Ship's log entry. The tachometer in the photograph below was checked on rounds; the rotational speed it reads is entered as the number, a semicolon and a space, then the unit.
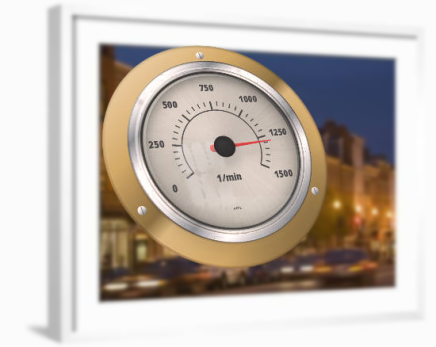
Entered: 1300; rpm
